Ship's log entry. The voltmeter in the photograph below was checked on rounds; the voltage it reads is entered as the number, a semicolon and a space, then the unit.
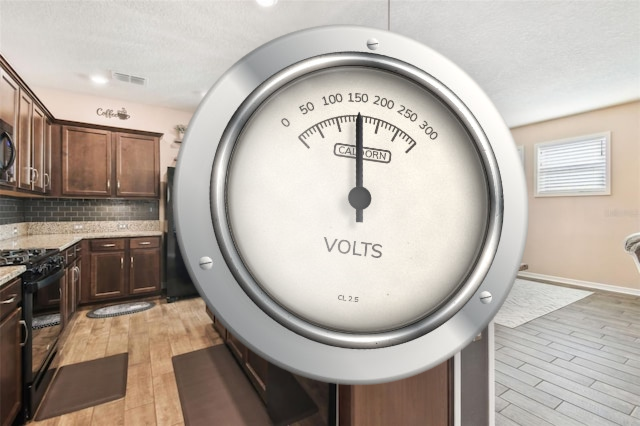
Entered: 150; V
